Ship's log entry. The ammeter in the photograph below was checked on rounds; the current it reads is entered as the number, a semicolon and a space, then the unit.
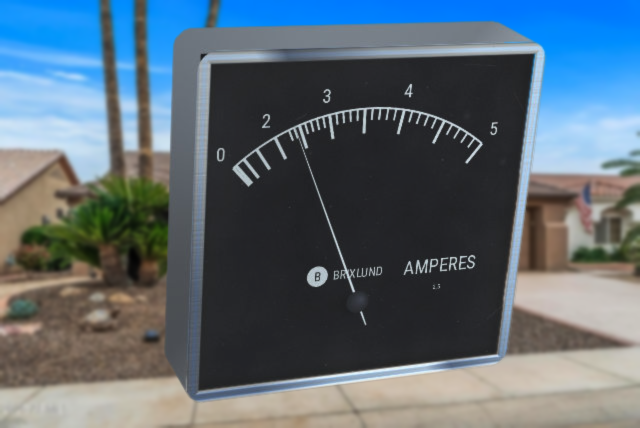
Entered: 2.4; A
